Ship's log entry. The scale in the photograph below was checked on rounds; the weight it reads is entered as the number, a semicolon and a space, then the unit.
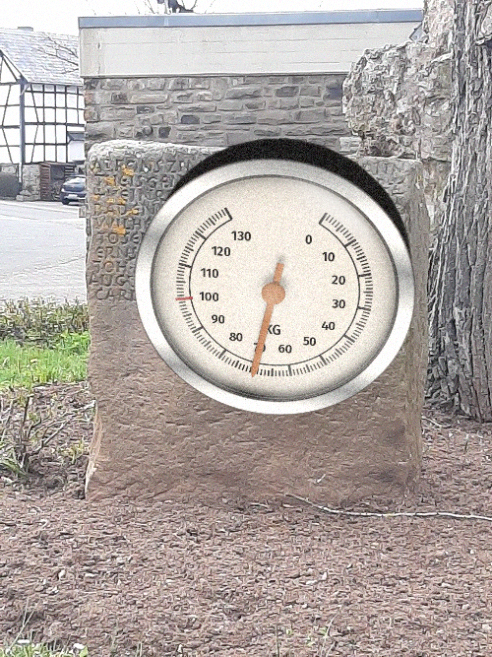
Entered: 70; kg
